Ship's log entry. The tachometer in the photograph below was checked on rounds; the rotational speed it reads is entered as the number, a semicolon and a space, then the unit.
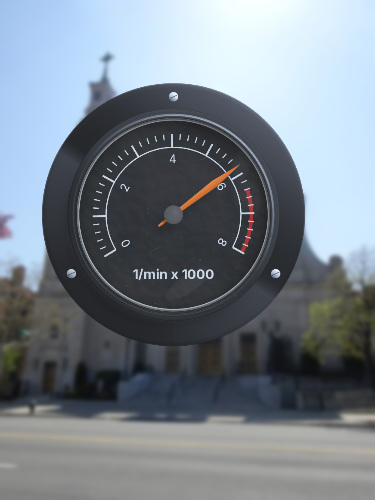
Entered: 5800; rpm
